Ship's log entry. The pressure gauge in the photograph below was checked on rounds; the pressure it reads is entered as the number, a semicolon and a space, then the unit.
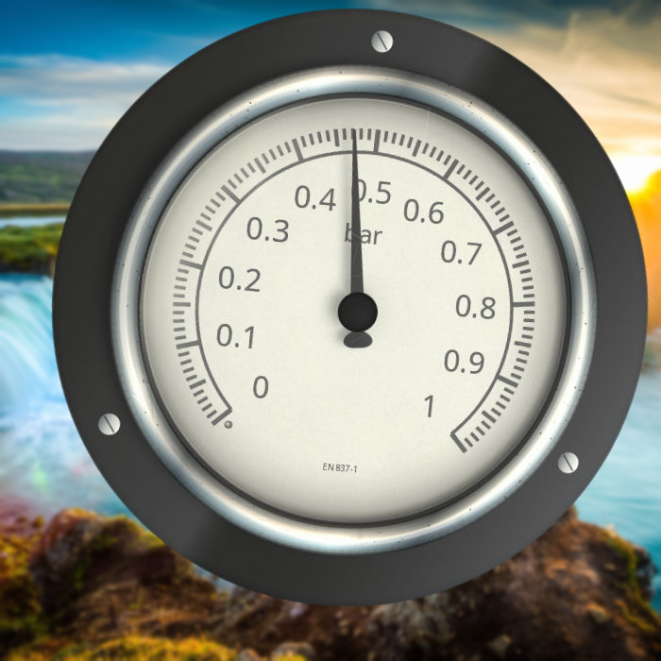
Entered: 0.47; bar
